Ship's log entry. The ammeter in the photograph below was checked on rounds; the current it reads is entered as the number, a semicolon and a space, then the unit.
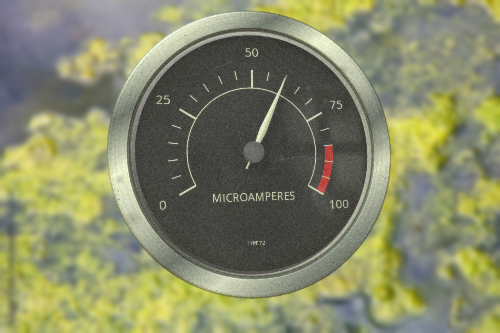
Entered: 60; µA
